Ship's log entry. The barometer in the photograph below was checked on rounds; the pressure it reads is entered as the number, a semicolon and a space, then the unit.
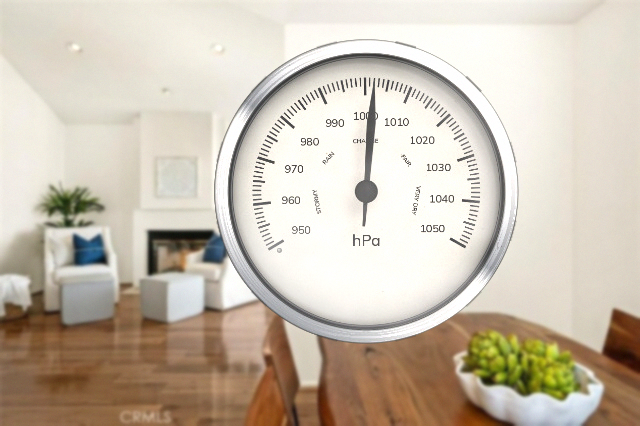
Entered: 1002; hPa
